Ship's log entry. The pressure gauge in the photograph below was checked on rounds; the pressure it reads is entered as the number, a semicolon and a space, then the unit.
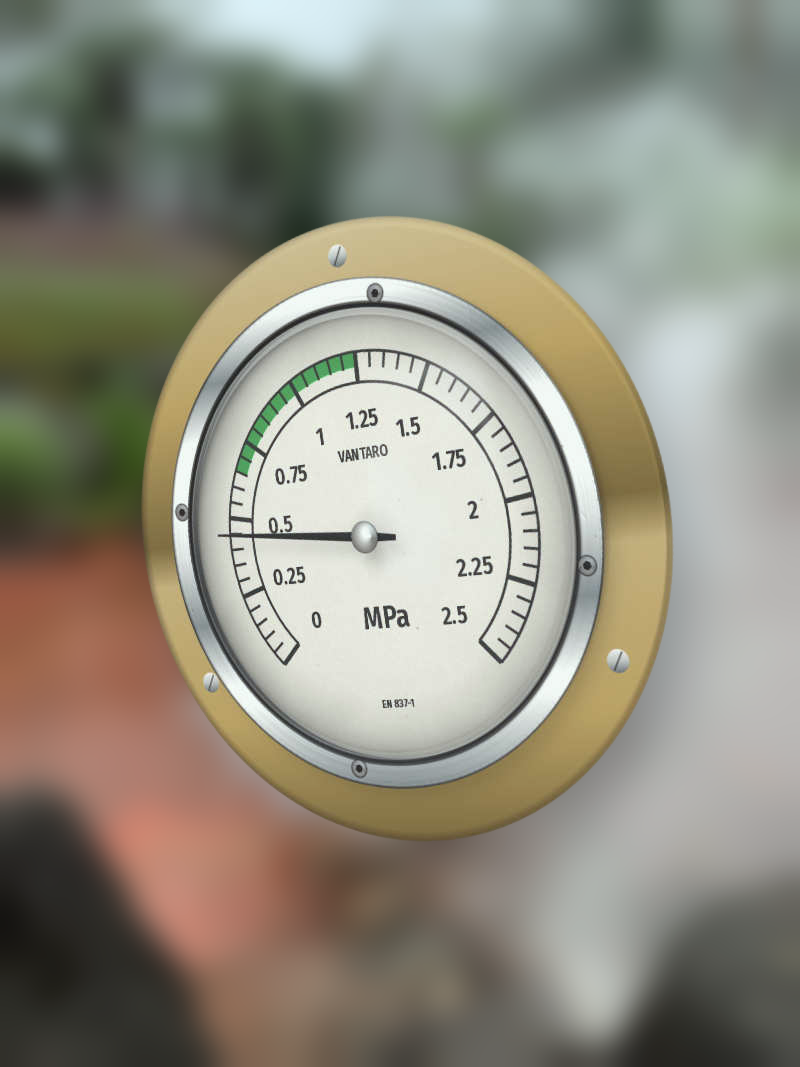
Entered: 0.45; MPa
